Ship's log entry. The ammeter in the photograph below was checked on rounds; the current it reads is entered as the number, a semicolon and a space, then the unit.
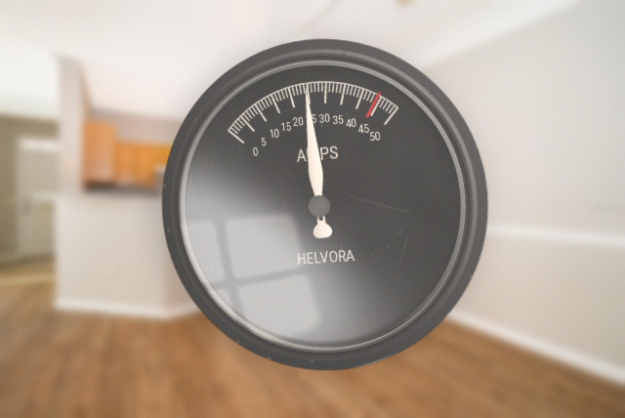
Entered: 25; A
